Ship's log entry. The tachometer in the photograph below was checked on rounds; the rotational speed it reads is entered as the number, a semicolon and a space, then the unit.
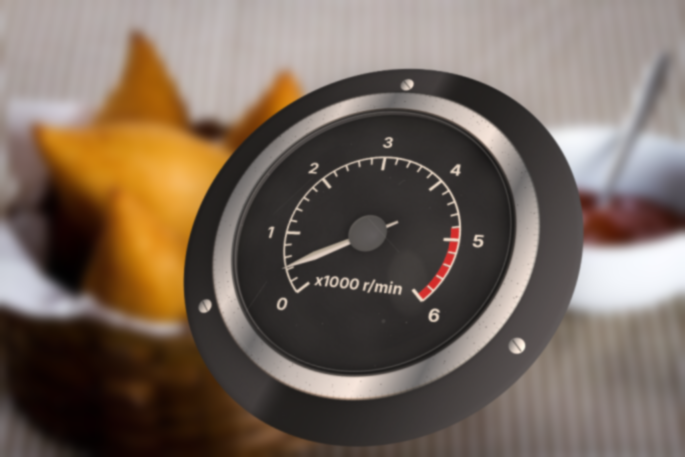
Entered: 400; rpm
